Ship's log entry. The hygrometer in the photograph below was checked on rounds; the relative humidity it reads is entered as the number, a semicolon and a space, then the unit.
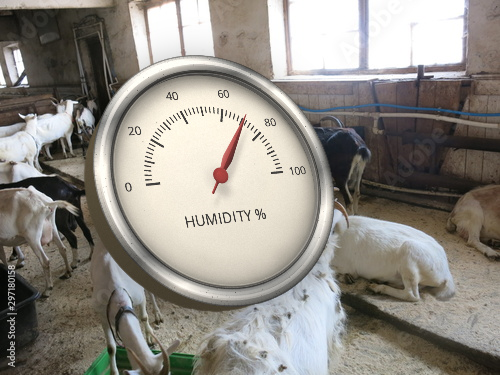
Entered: 70; %
